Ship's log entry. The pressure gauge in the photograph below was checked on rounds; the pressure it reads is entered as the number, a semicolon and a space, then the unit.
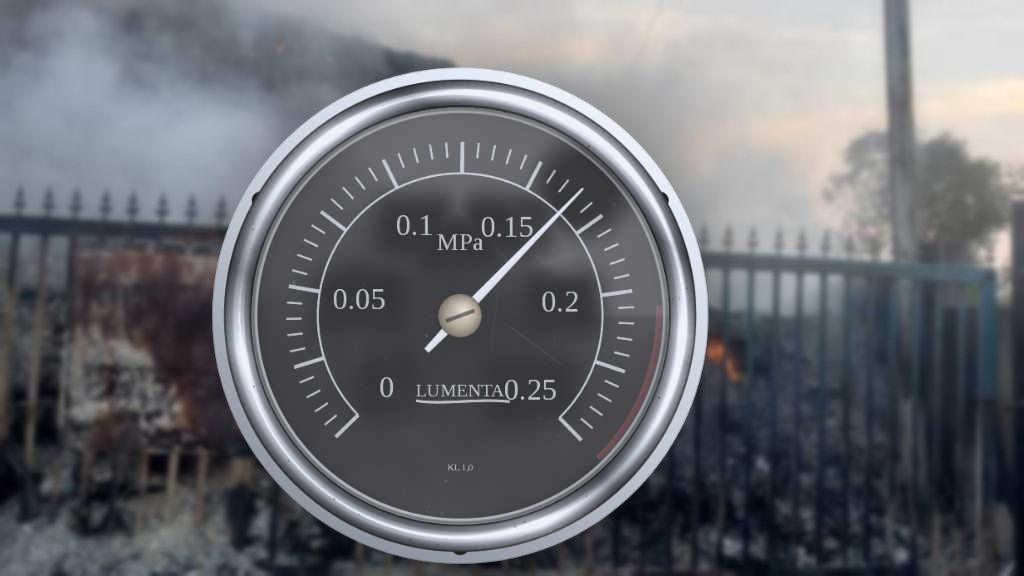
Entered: 0.165; MPa
